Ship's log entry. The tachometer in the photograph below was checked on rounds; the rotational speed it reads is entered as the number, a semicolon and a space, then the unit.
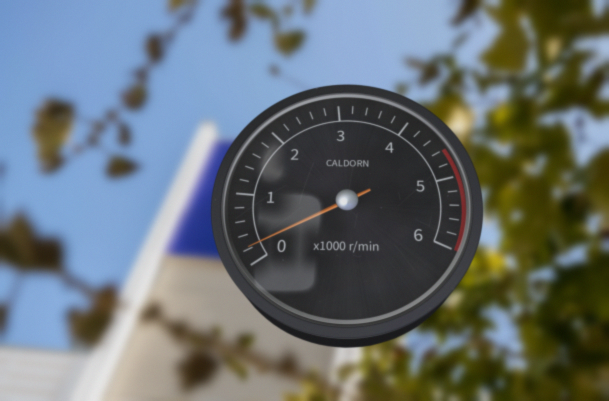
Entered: 200; rpm
